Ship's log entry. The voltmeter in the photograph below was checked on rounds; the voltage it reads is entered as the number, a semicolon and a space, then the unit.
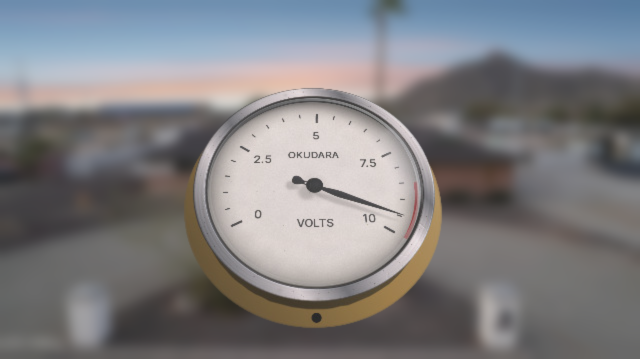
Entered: 9.5; V
